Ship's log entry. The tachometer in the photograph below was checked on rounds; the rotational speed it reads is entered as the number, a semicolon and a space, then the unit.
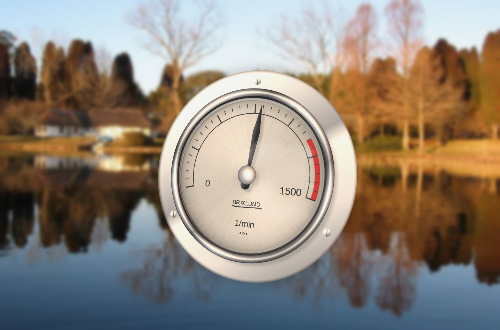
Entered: 800; rpm
